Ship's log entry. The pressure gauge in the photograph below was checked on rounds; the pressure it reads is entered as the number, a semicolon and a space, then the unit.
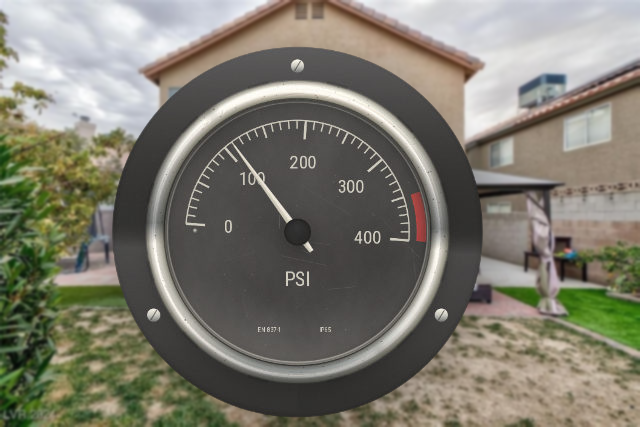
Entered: 110; psi
